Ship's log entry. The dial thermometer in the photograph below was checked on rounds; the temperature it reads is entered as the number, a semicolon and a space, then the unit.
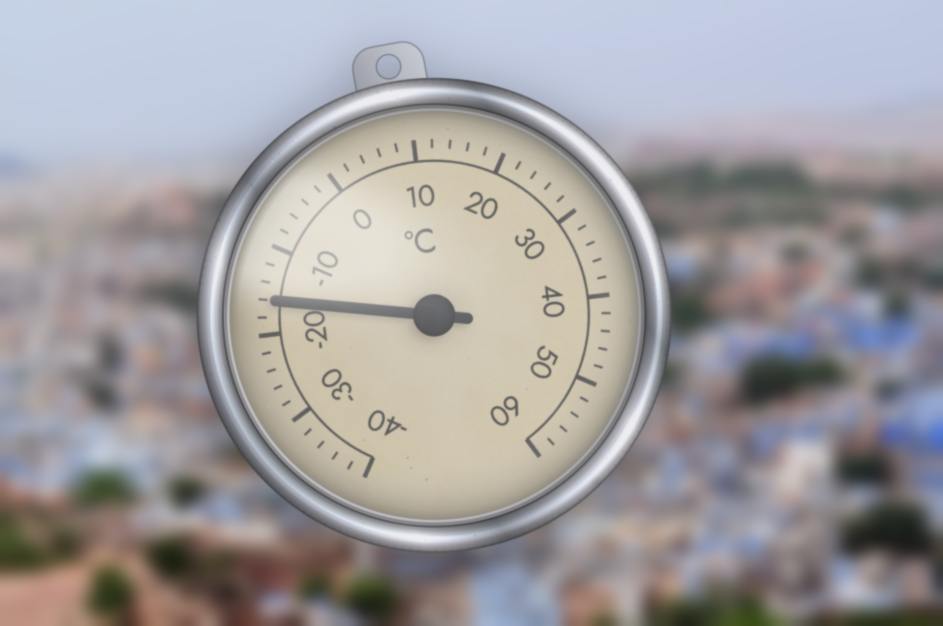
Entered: -16; °C
